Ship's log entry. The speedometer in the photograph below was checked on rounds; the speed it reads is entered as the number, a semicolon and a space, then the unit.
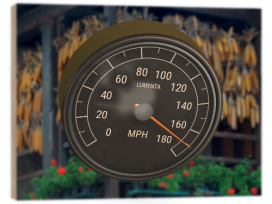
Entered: 170; mph
